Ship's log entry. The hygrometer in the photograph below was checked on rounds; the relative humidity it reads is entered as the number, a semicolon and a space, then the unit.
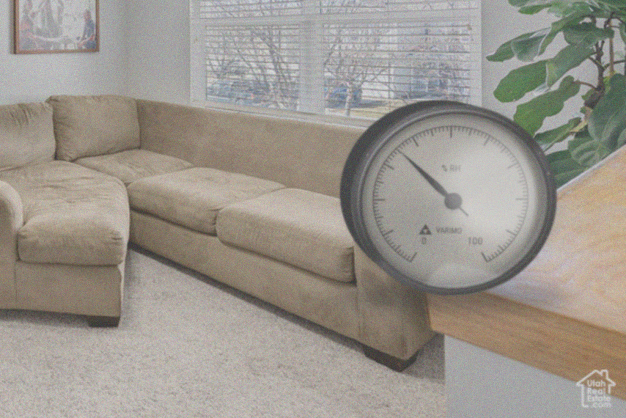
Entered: 35; %
